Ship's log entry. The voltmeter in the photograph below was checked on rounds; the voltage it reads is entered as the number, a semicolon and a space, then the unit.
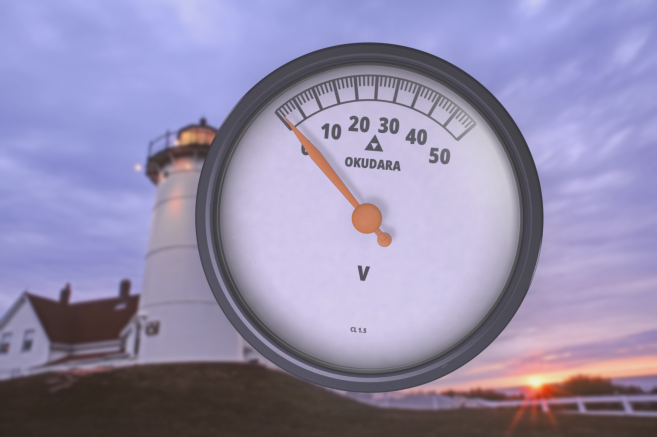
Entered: 1; V
